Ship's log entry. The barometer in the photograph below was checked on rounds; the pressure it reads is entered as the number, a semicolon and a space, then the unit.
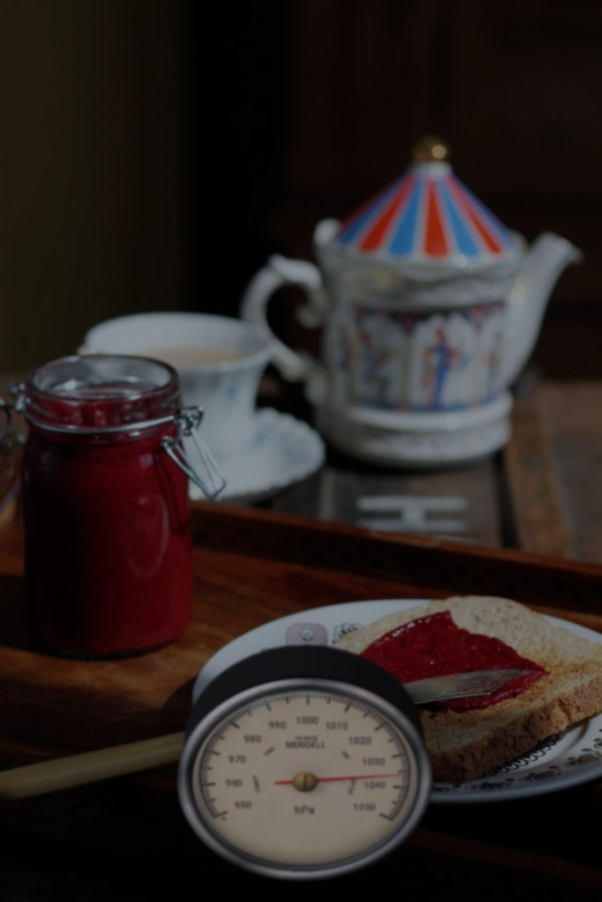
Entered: 1035; hPa
